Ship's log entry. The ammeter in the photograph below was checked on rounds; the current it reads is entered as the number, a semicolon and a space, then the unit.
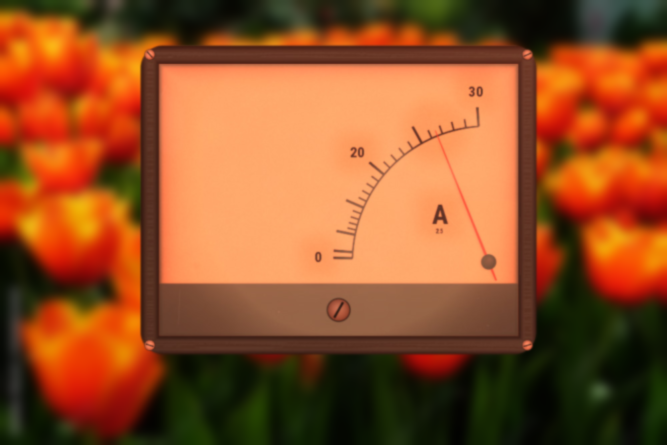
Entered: 26.5; A
